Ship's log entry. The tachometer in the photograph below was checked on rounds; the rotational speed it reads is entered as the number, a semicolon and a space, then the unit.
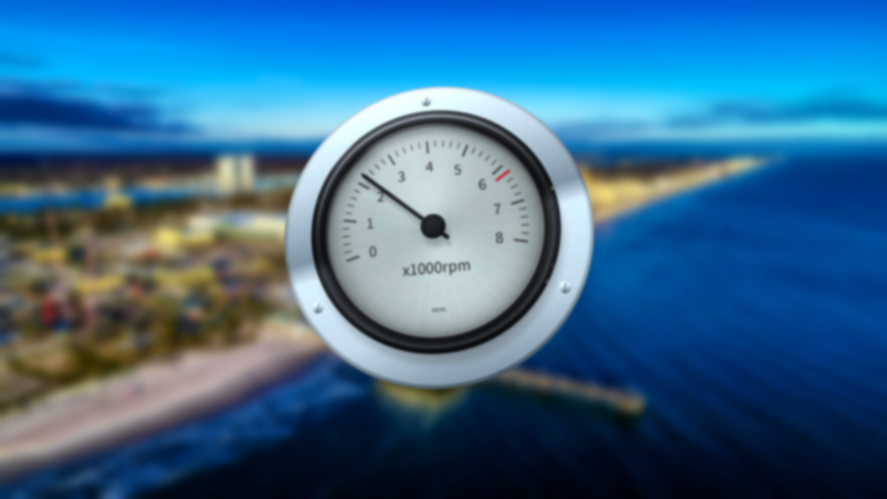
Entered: 2200; rpm
